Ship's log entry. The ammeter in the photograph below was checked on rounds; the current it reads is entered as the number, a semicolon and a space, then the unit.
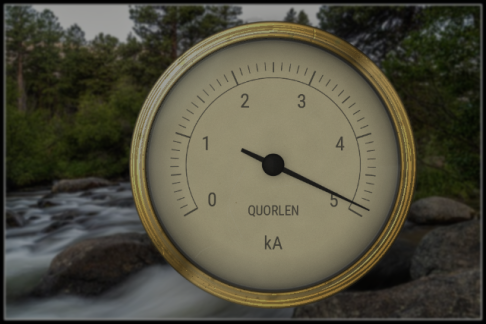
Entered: 4.9; kA
